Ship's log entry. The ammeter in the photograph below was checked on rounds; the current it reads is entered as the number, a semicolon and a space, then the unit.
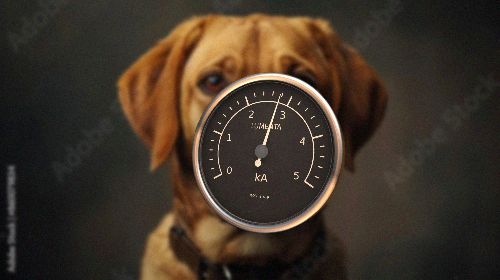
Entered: 2.8; kA
